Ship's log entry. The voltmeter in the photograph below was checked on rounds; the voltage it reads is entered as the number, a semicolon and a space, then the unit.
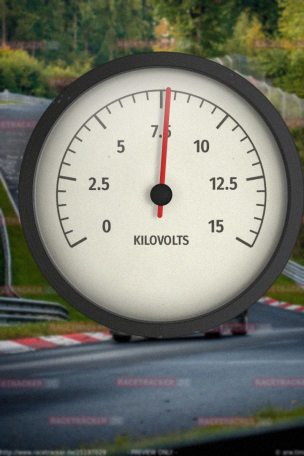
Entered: 7.75; kV
